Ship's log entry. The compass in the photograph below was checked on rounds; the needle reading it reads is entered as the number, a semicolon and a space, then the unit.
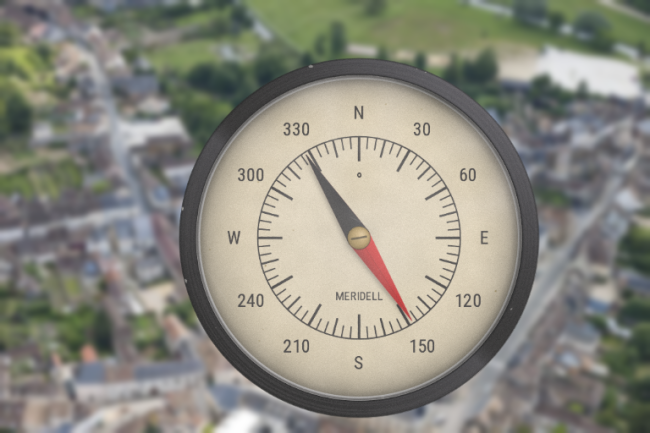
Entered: 147.5; °
